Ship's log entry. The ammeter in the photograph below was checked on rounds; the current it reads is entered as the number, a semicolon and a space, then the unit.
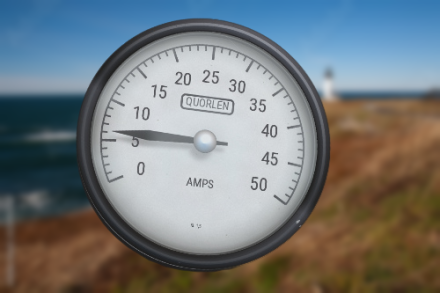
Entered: 6; A
